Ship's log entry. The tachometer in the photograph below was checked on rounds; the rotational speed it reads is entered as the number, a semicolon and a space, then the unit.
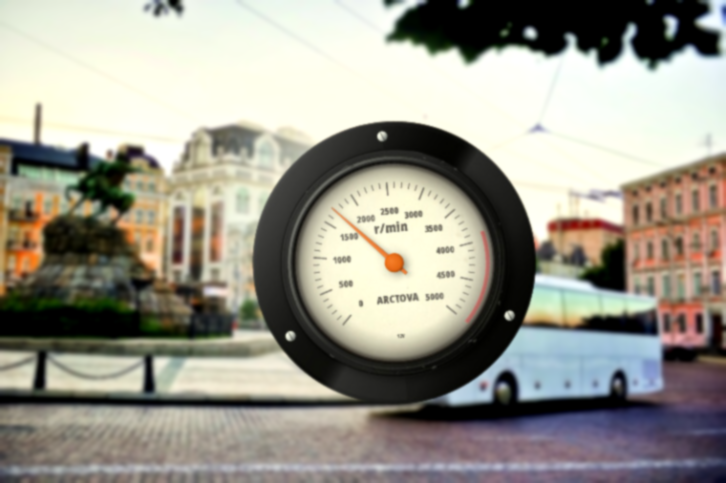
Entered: 1700; rpm
